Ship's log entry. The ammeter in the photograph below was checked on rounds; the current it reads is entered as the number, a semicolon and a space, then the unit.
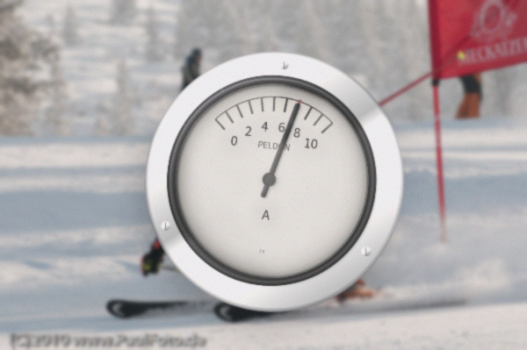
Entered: 7; A
